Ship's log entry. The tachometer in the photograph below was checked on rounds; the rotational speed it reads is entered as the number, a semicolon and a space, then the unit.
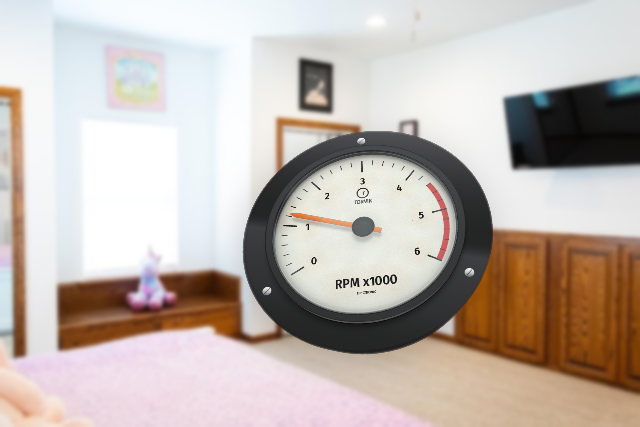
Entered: 1200; rpm
